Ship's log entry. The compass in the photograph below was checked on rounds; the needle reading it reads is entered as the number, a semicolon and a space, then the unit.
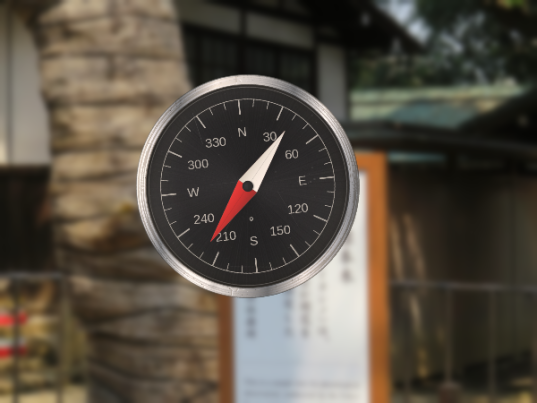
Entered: 220; °
